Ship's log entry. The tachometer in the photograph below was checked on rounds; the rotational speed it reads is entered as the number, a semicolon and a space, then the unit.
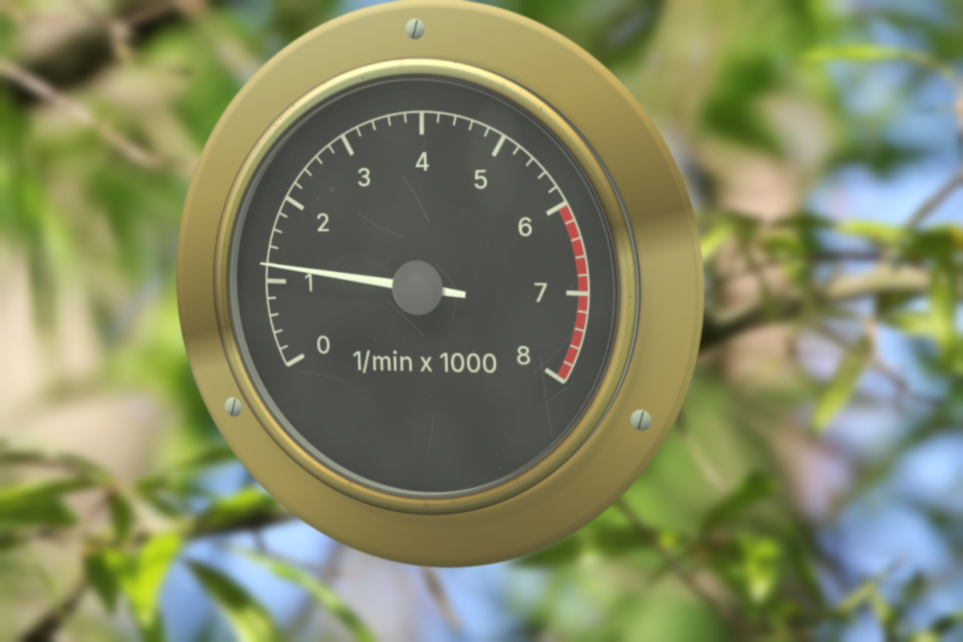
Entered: 1200; rpm
